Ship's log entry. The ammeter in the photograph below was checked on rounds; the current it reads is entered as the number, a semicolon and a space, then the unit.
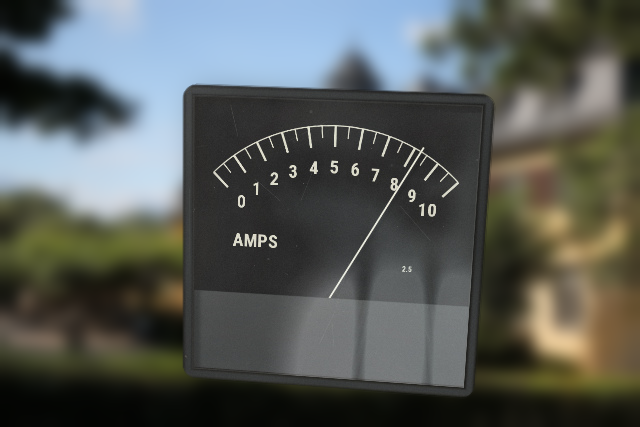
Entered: 8.25; A
